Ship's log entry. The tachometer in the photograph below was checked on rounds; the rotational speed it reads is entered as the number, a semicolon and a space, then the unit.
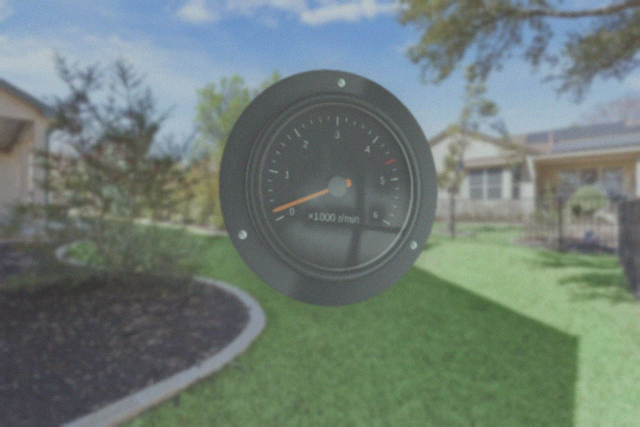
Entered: 200; rpm
